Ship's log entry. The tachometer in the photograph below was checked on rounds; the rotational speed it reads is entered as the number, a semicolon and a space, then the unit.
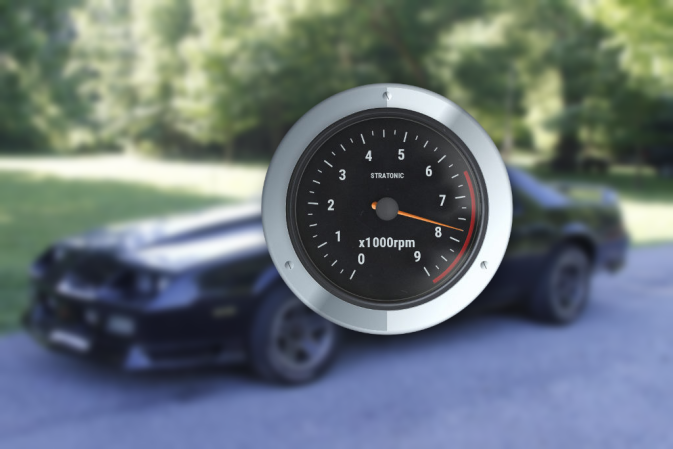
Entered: 7750; rpm
